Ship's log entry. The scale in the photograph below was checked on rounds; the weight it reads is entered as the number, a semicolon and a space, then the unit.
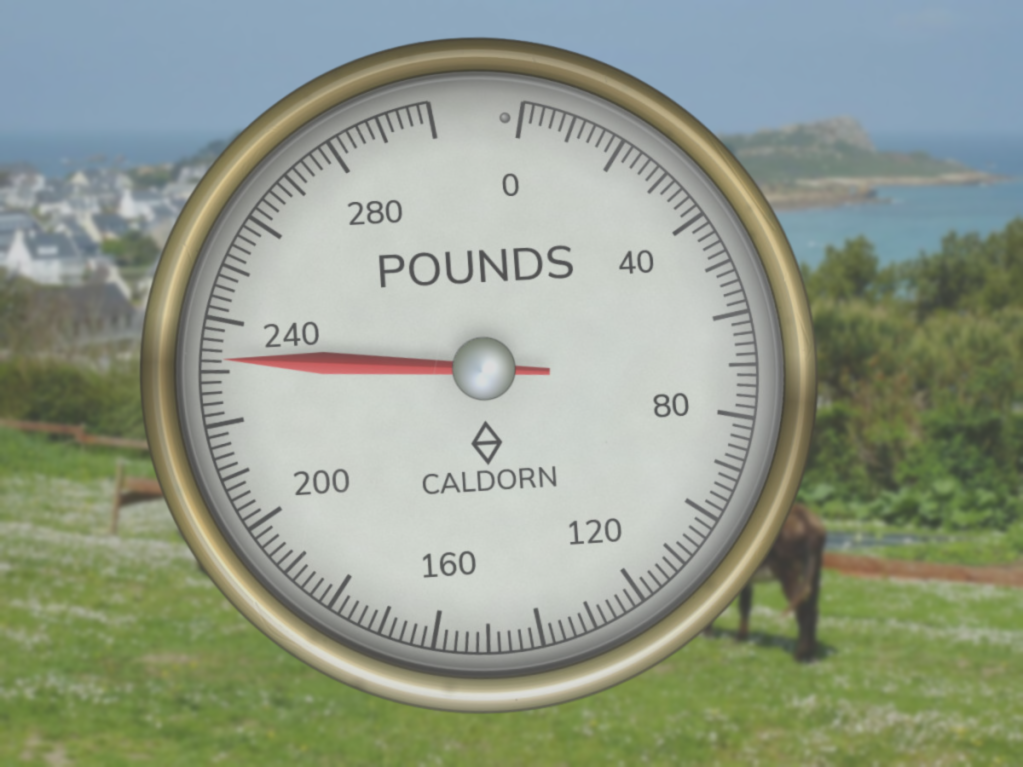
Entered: 232; lb
